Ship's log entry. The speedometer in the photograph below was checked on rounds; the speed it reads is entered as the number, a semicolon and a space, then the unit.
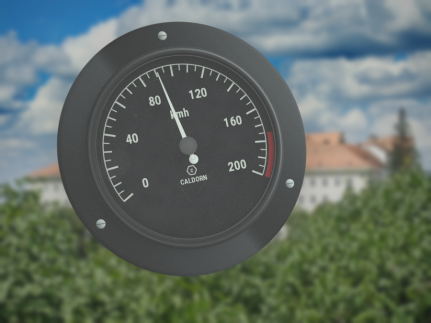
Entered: 90; km/h
